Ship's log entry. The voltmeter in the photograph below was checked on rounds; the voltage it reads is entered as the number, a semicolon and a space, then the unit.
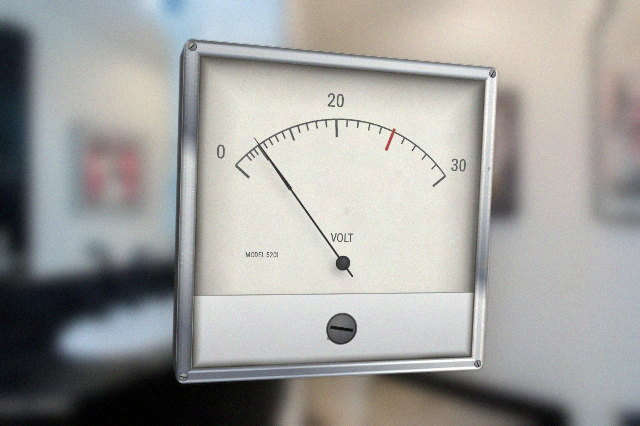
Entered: 10; V
